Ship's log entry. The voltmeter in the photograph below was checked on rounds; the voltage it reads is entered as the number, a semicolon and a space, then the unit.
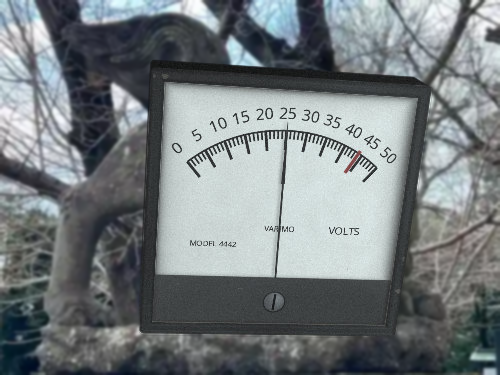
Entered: 25; V
